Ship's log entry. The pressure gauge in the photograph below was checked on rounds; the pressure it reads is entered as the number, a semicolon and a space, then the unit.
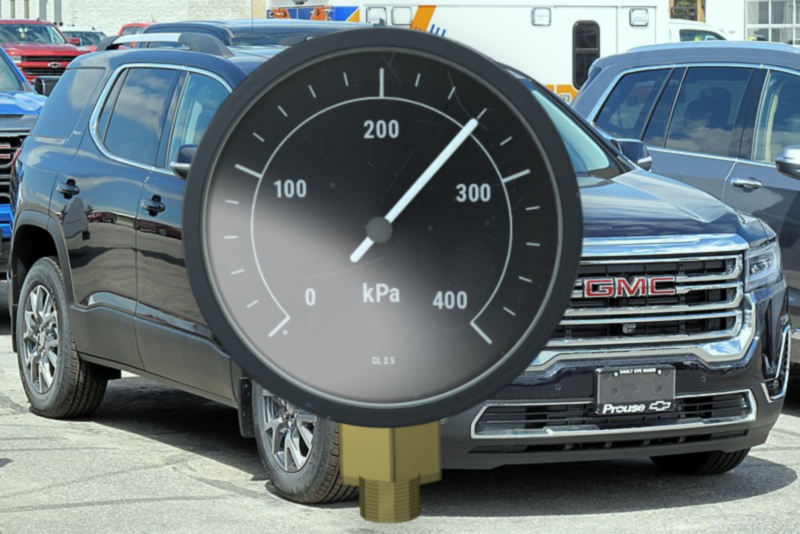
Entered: 260; kPa
